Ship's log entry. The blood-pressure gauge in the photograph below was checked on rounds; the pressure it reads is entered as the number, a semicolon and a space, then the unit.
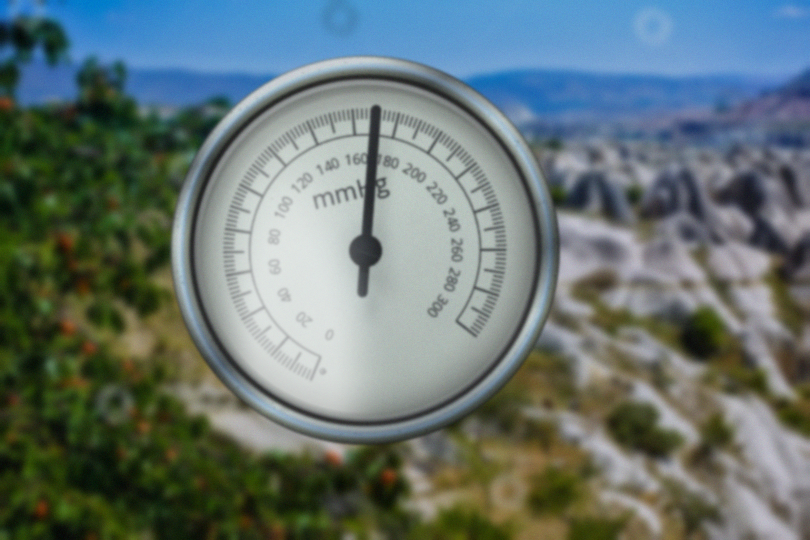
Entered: 170; mmHg
